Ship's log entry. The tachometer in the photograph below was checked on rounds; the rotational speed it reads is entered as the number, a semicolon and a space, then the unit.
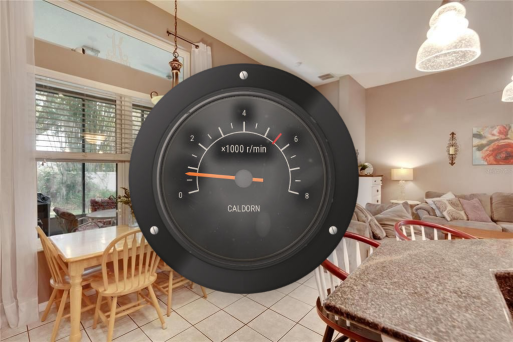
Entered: 750; rpm
